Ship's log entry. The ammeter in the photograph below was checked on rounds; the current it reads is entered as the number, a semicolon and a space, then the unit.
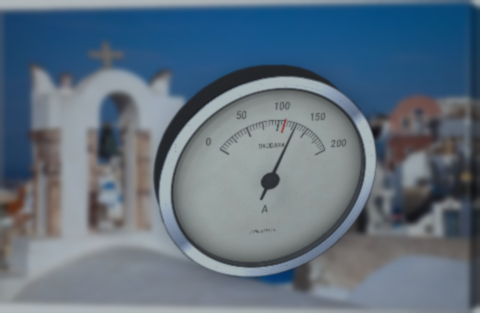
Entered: 125; A
